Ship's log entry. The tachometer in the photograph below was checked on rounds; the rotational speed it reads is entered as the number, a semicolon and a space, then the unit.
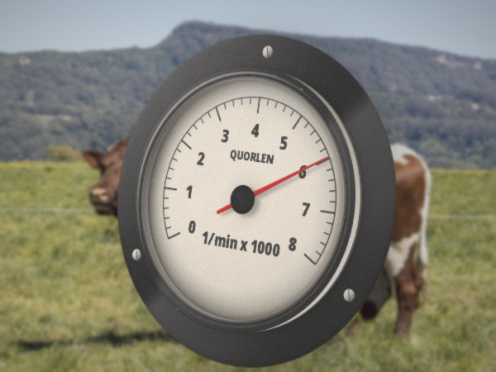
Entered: 6000; rpm
